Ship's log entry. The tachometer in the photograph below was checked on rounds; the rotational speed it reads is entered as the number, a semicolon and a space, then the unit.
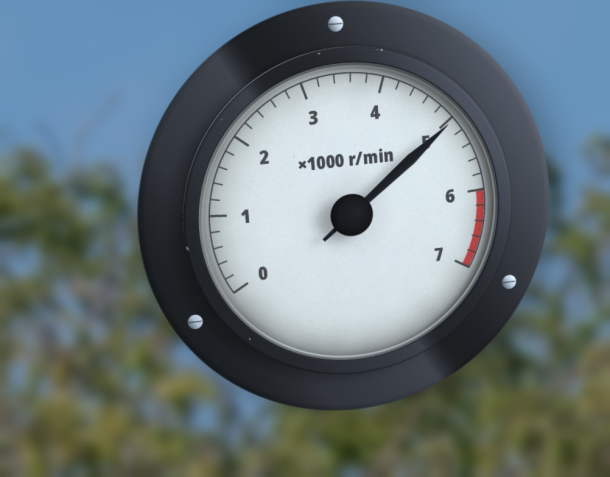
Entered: 5000; rpm
